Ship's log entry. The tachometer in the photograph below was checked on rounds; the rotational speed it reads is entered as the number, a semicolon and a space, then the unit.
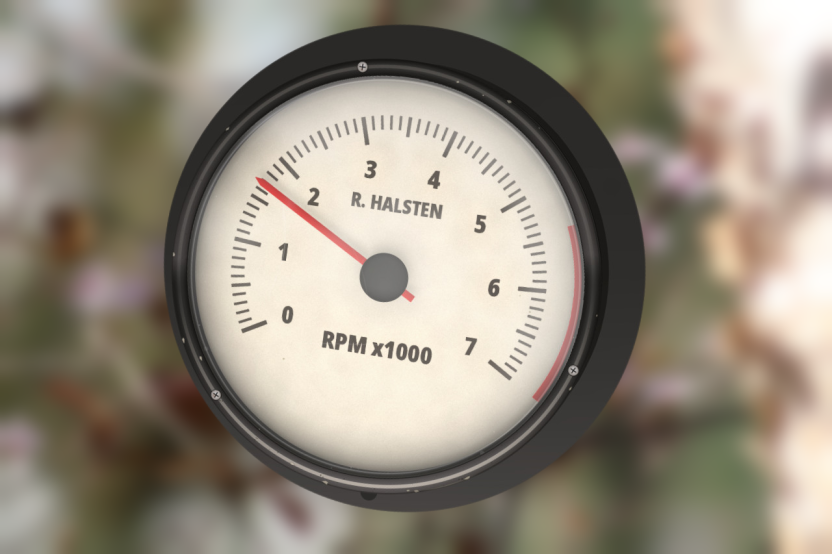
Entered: 1700; rpm
